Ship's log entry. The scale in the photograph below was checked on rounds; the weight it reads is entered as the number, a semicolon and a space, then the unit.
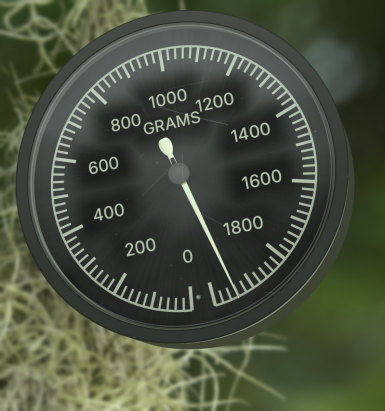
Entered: 1940; g
